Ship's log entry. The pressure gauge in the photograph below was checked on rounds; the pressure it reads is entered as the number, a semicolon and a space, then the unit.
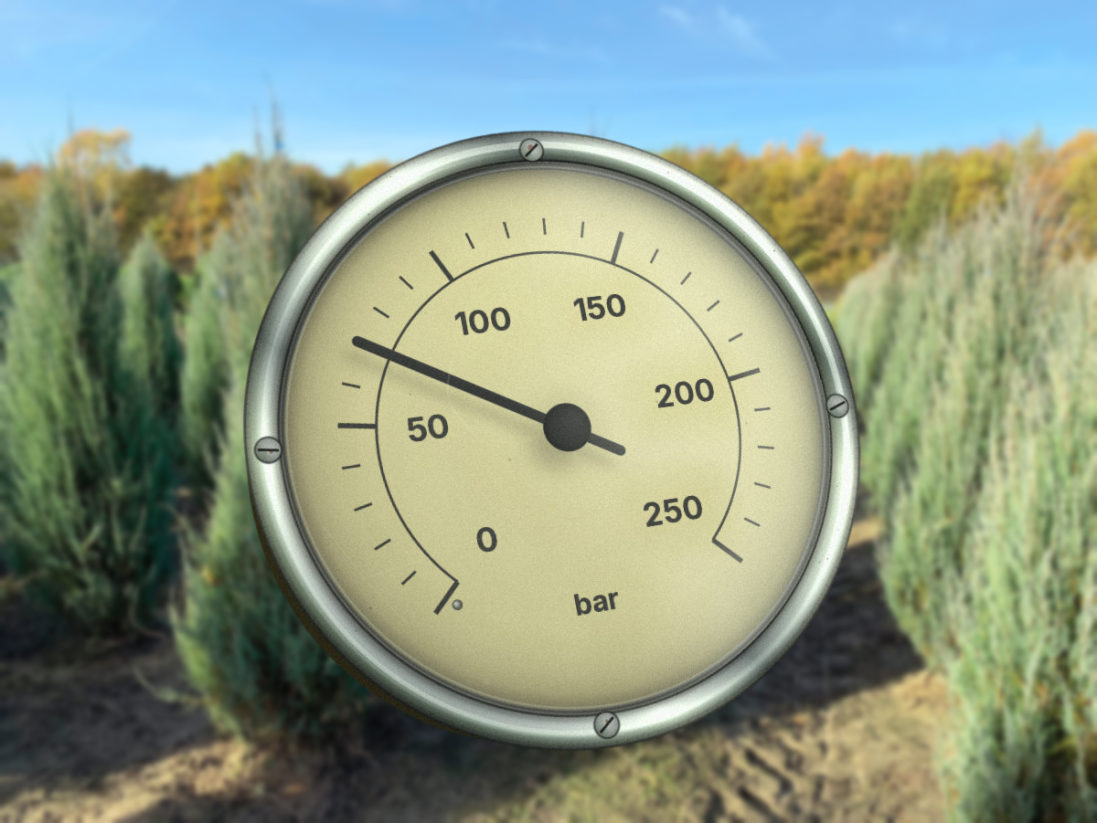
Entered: 70; bar
